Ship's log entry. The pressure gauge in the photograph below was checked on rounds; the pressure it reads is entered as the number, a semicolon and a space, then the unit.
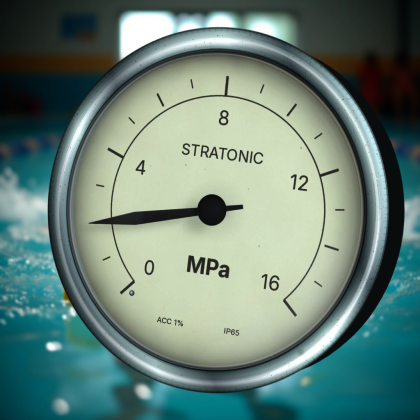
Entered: 2; MPa
